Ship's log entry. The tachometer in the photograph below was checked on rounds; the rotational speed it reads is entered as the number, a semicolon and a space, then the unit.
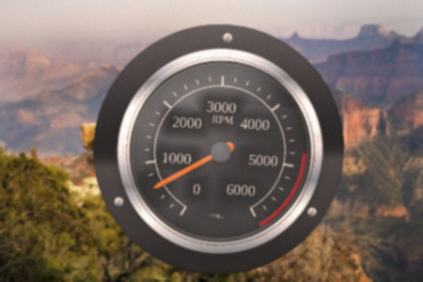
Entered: 600; rpm
